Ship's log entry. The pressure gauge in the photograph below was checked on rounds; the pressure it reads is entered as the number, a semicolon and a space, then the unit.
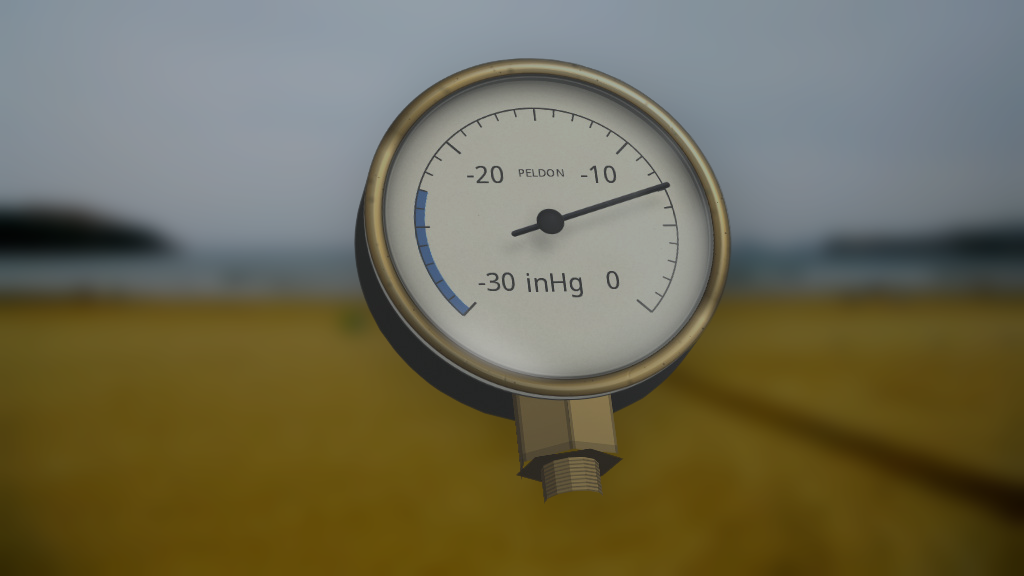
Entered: -7; inHg
